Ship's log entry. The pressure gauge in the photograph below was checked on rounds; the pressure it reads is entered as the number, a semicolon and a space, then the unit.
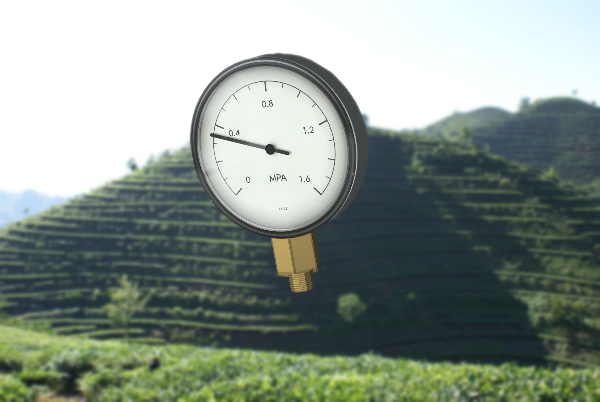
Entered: 0.35; MPa
